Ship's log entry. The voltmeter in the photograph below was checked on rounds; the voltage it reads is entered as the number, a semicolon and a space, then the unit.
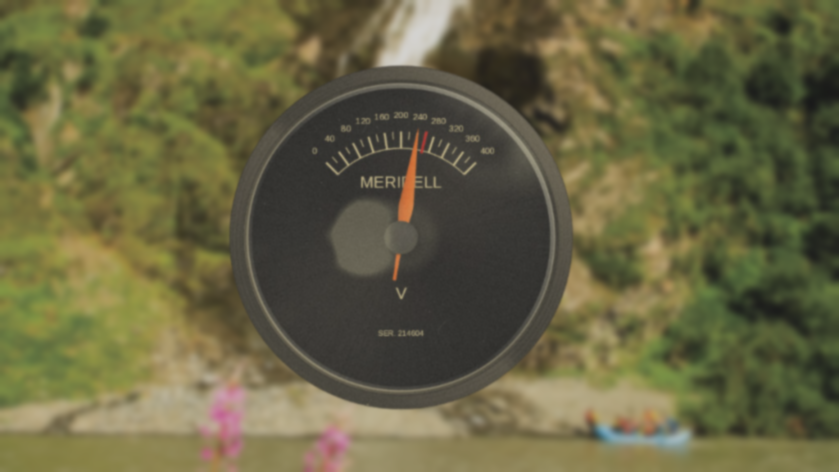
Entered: 240; V
